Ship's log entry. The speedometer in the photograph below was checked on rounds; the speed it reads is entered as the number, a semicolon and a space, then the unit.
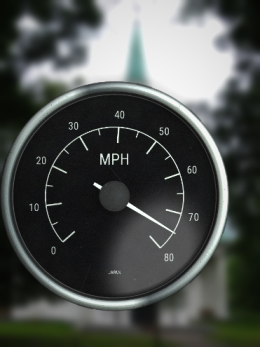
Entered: 75; mph
